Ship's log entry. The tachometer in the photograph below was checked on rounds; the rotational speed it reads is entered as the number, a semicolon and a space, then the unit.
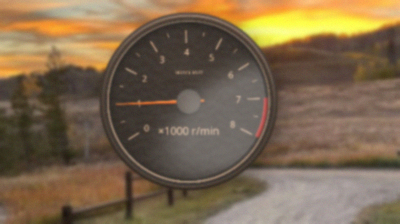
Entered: 1000; rpm
